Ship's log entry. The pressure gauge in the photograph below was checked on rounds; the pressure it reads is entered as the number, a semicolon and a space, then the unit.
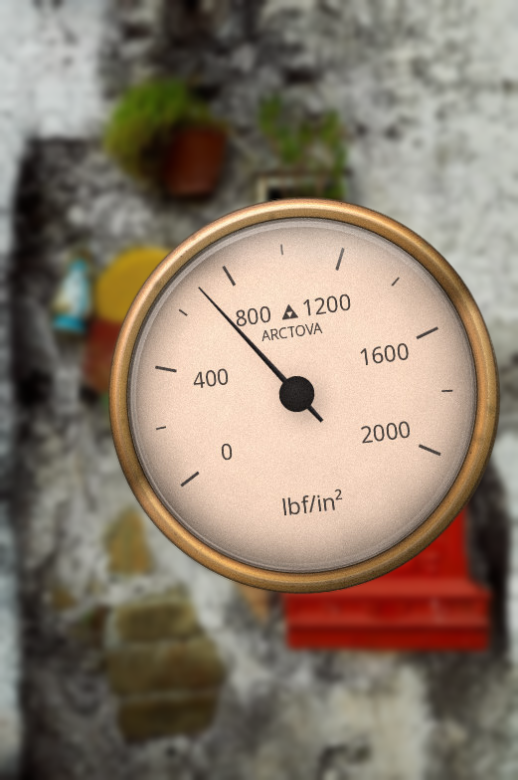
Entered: 700; psi
